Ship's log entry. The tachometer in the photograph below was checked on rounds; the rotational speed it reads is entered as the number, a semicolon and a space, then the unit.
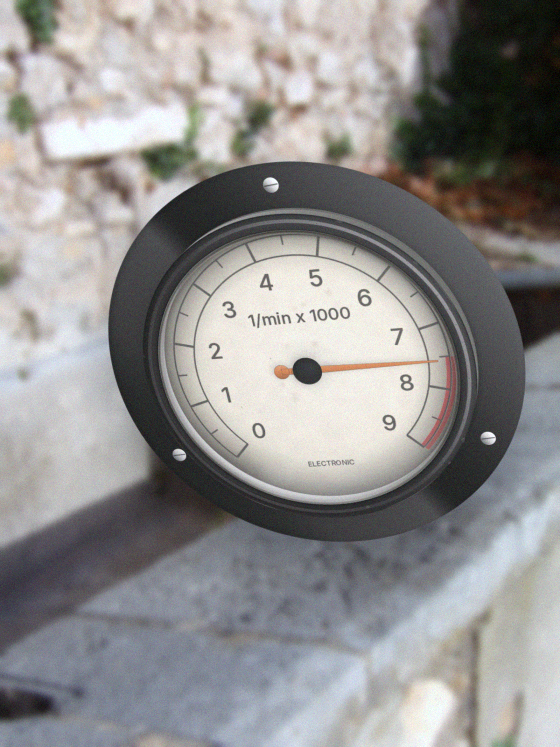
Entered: 7500; rpm
